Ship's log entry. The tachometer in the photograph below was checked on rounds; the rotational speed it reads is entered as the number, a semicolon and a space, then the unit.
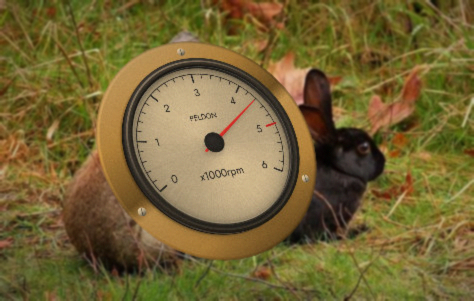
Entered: 4400; rpm
